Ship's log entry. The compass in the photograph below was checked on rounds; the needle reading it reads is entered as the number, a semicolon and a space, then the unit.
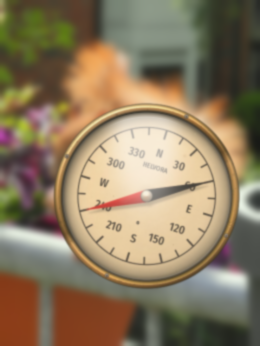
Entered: 240; °
